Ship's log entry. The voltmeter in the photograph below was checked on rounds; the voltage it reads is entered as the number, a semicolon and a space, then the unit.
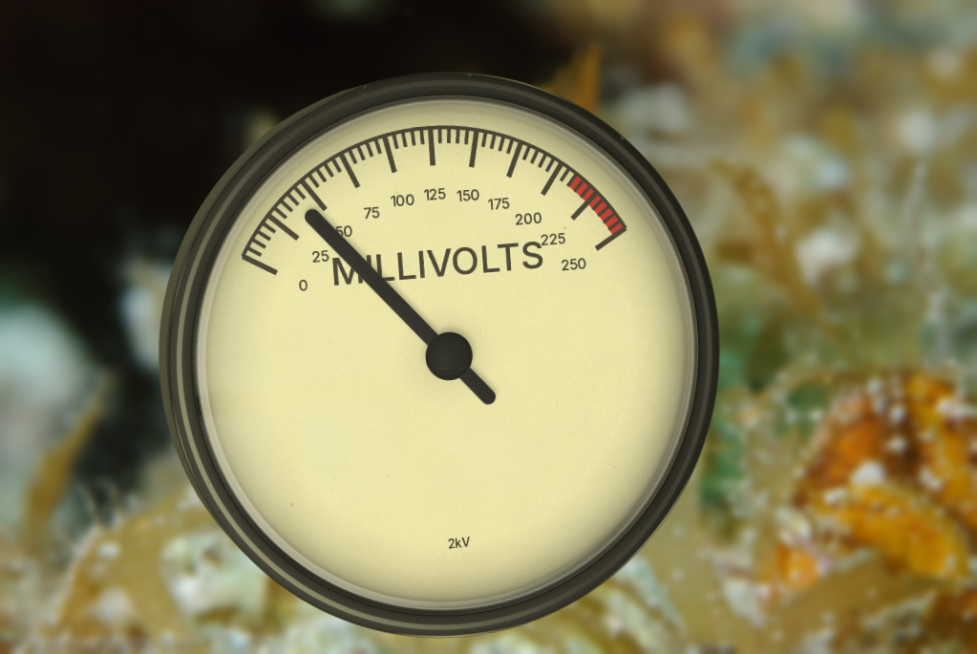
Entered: 40; mV
